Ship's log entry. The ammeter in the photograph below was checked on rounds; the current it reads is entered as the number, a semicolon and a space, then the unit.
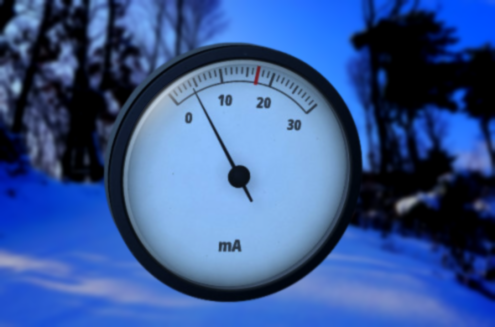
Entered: 4; mA
